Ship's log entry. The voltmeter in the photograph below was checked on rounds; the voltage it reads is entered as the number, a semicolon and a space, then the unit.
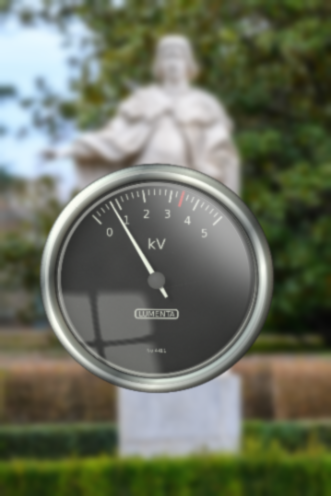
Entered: 0.8; kV
